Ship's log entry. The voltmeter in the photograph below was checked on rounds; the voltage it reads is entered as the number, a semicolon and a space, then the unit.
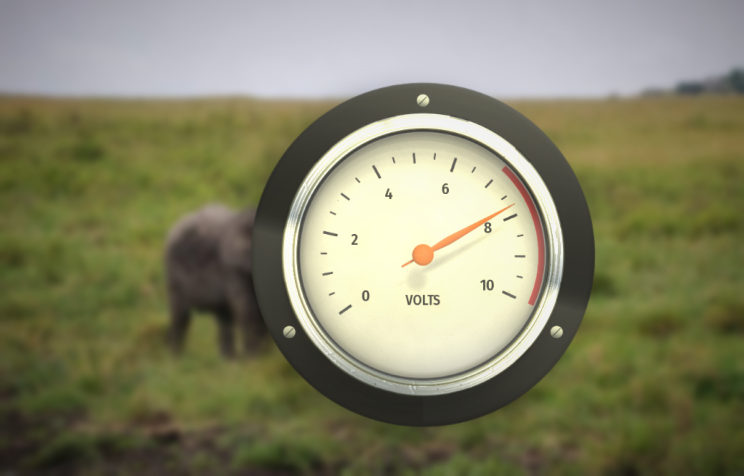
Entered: 7.75; V
